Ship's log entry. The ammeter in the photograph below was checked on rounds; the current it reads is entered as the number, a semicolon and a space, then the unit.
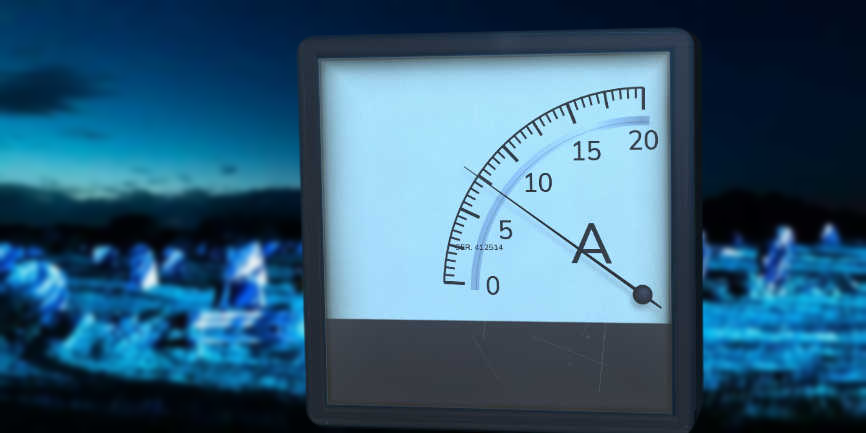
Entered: 7.5; A
